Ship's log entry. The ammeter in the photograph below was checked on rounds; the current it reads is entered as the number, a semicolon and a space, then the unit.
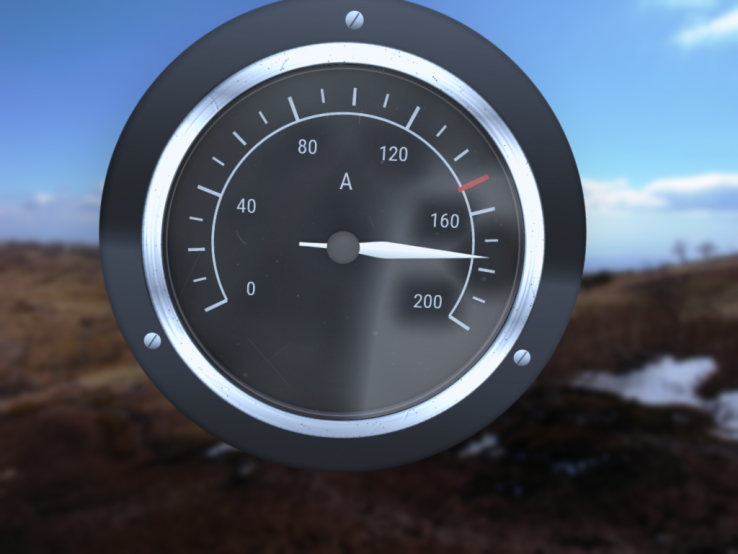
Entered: 175; A
